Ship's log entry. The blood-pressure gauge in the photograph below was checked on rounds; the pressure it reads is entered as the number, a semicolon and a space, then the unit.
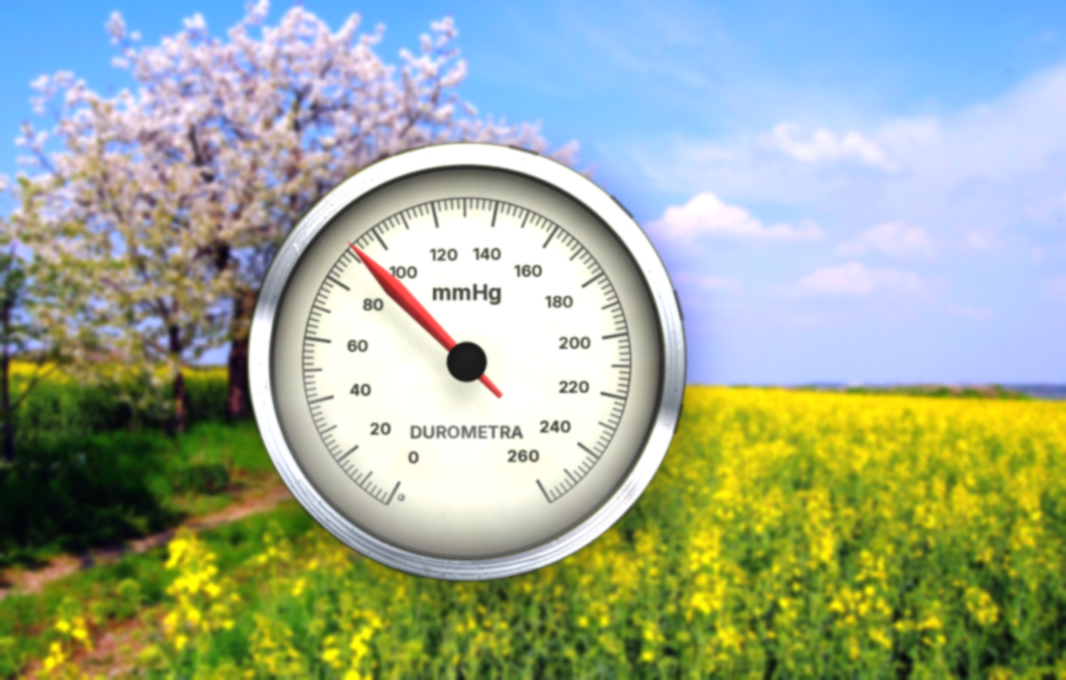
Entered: 92; mmHg
